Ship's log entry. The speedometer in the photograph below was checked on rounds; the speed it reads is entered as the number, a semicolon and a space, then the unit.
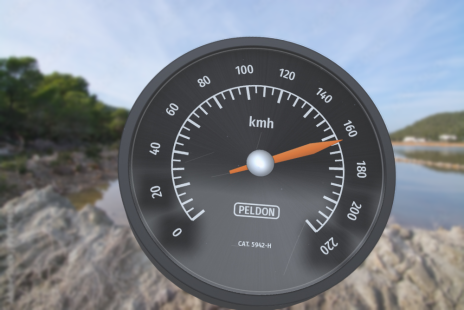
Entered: 165; km/h
